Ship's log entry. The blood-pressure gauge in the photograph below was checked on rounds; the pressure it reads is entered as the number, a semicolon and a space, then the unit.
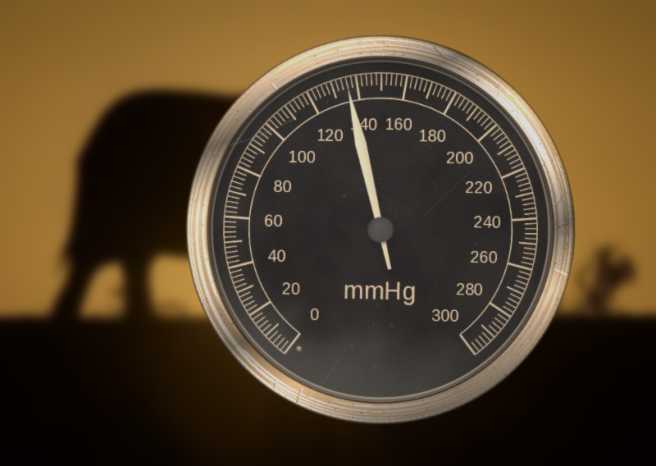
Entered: 136; mmHg
